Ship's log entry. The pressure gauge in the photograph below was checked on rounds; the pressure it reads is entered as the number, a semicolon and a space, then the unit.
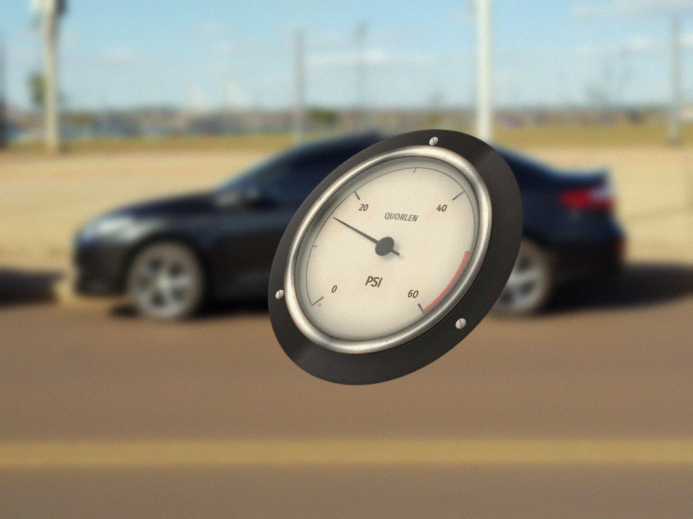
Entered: 15; psi
